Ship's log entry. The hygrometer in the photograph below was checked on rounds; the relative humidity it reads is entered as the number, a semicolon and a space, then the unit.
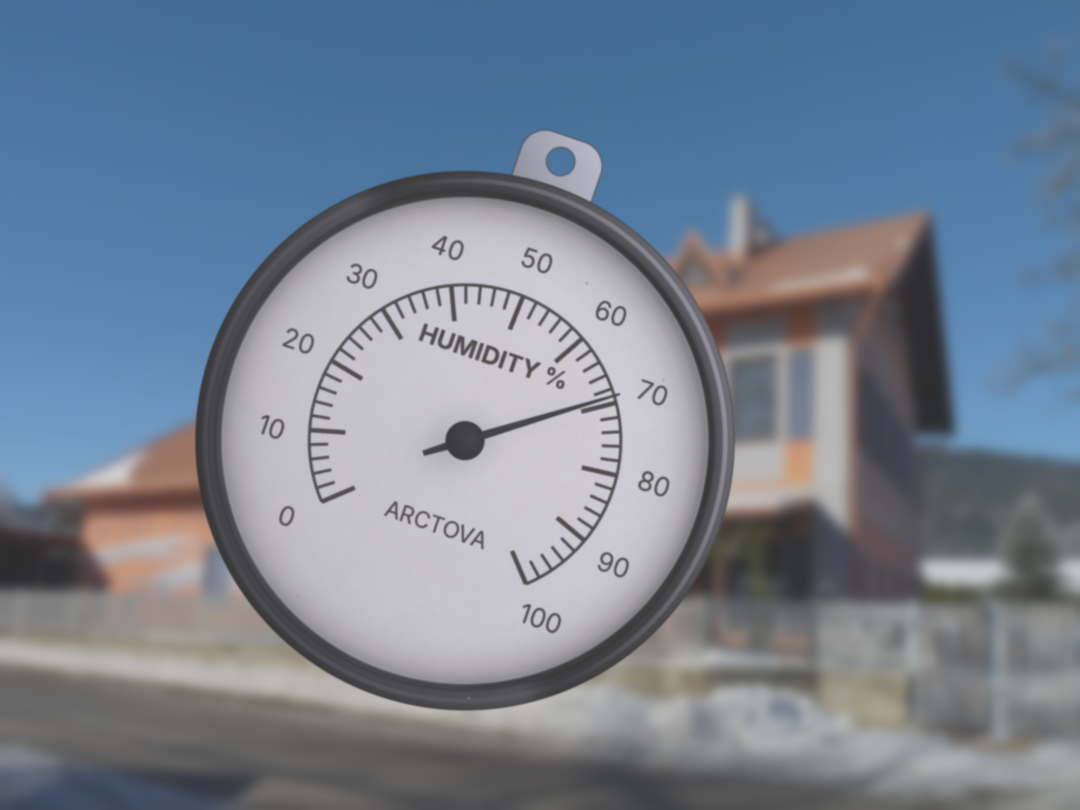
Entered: 69; %
